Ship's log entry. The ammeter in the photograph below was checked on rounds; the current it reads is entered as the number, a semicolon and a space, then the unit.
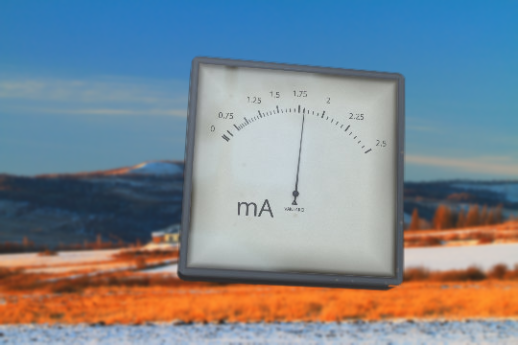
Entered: 1.8; mA
